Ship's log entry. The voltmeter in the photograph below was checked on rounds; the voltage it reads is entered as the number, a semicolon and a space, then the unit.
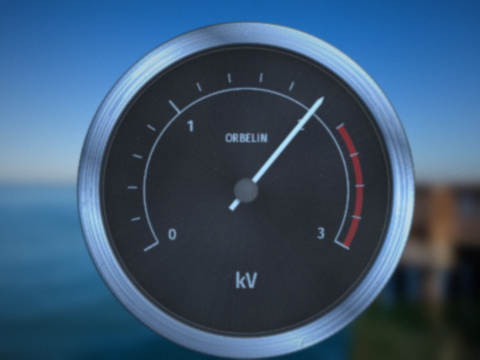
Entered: 2; kV
